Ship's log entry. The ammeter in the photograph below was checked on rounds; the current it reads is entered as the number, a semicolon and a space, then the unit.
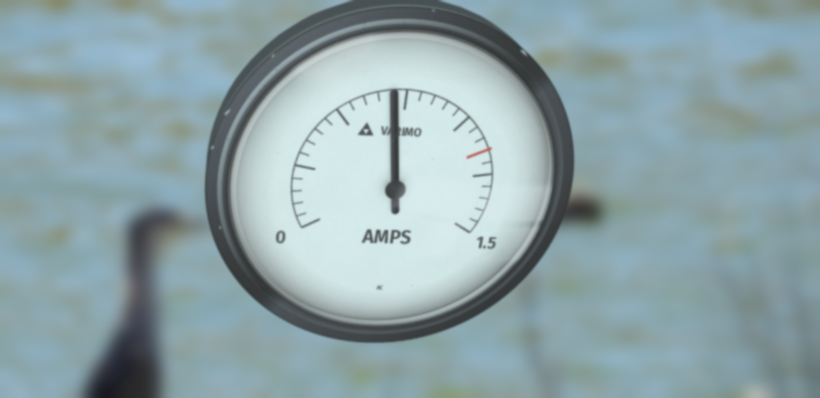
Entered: 0.7; A
